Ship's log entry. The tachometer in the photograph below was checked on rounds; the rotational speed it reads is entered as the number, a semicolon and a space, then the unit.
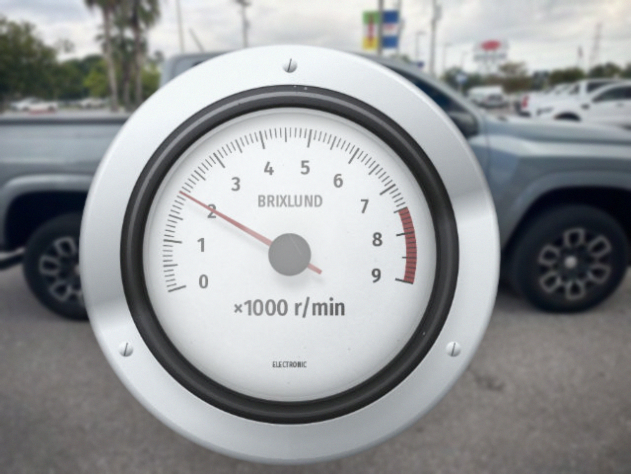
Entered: 2000; rpm
